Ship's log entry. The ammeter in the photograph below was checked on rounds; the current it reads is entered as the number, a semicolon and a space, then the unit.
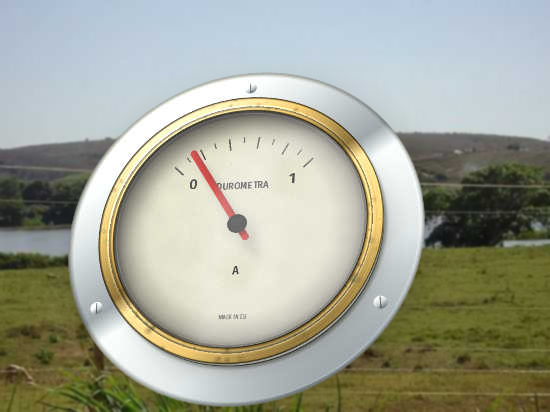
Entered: 0.15; A
